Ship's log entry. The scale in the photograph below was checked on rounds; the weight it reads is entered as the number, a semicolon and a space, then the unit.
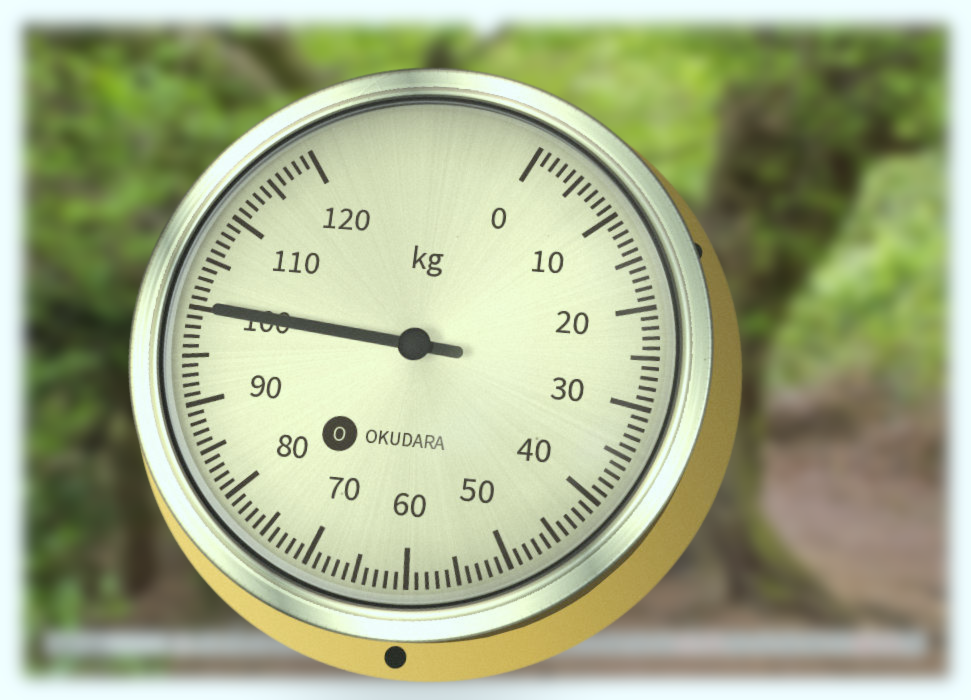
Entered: 100; kg
